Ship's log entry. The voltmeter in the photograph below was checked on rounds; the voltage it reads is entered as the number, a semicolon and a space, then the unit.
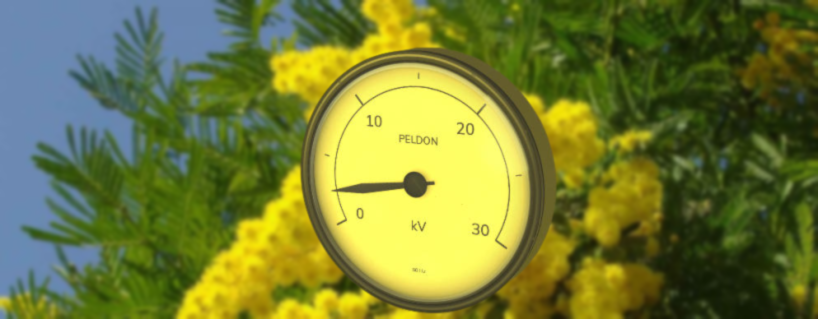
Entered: 2.5; kV
